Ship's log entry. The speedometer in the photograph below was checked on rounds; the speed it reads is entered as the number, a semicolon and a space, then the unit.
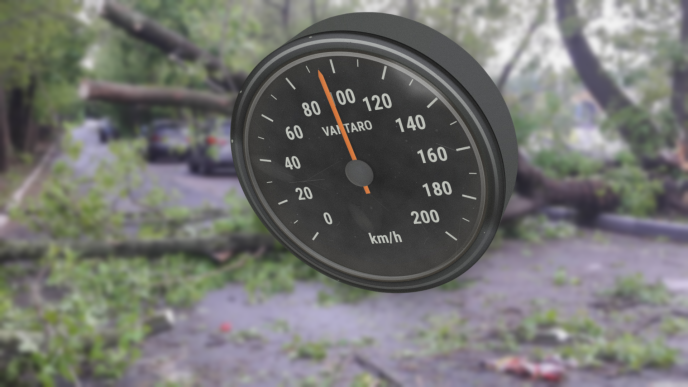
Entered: 95; km/h
